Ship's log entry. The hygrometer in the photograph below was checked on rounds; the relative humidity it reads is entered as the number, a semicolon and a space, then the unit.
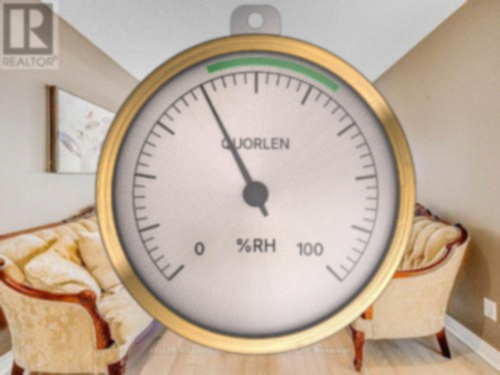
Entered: 40; %
